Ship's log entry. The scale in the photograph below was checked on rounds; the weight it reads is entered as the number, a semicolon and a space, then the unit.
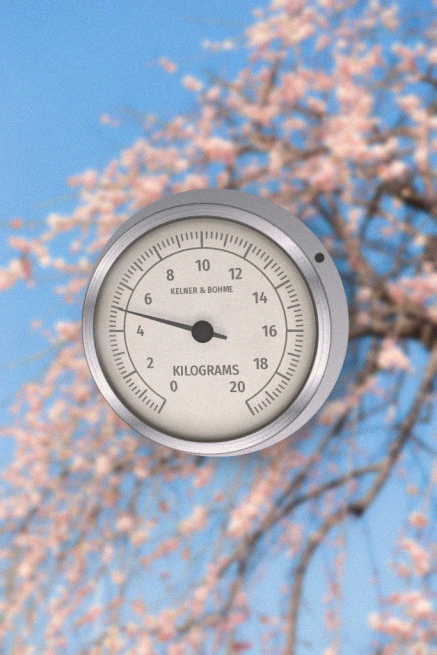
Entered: 5; kg
